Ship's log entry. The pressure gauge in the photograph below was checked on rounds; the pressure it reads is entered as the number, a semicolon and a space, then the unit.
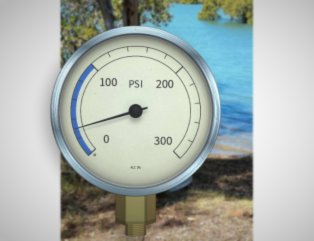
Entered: 30; psi
